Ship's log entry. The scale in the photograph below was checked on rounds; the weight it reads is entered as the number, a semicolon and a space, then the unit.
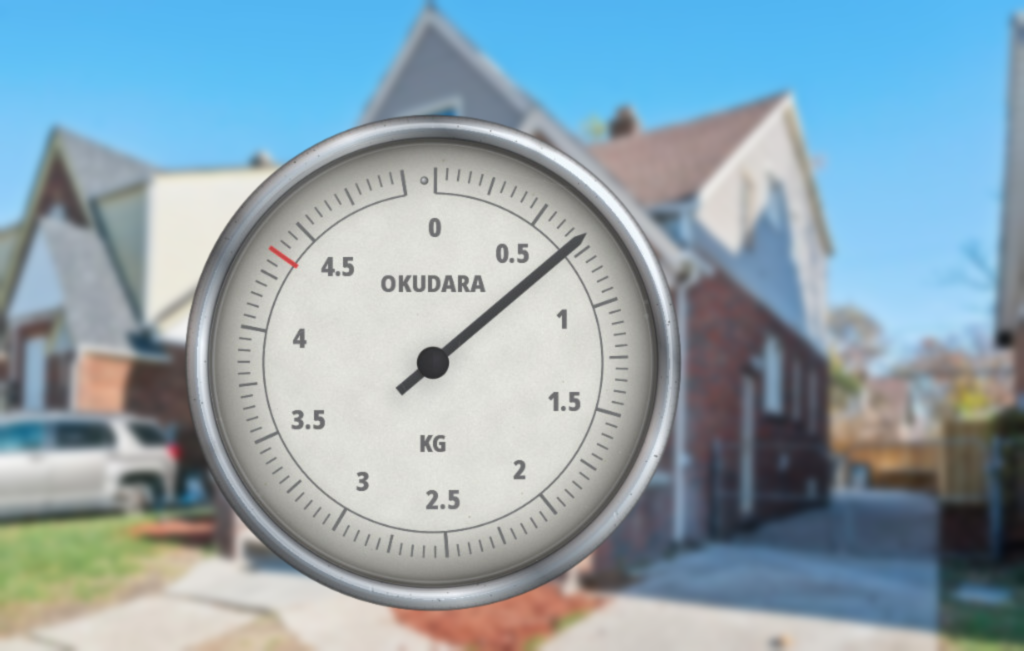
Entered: 0.7; kg
